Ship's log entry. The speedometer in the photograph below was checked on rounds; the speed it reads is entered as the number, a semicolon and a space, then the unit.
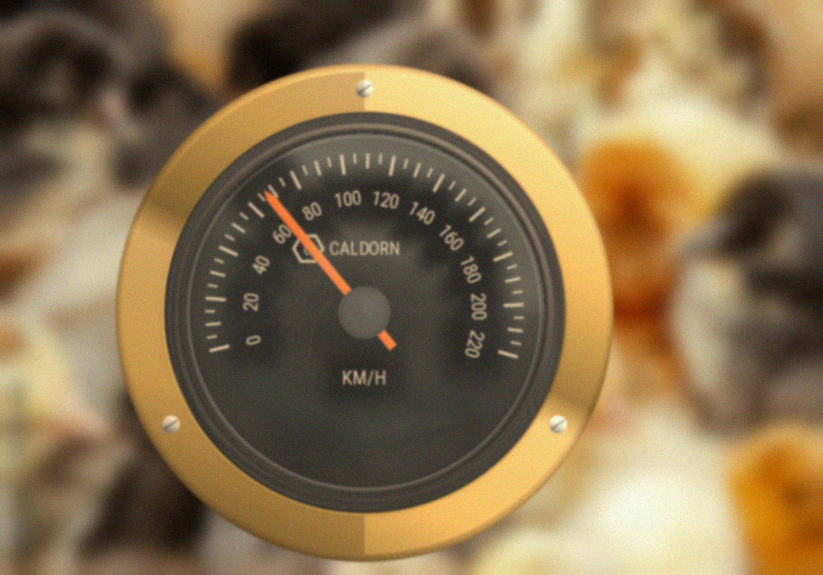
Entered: 67.5; km/h
